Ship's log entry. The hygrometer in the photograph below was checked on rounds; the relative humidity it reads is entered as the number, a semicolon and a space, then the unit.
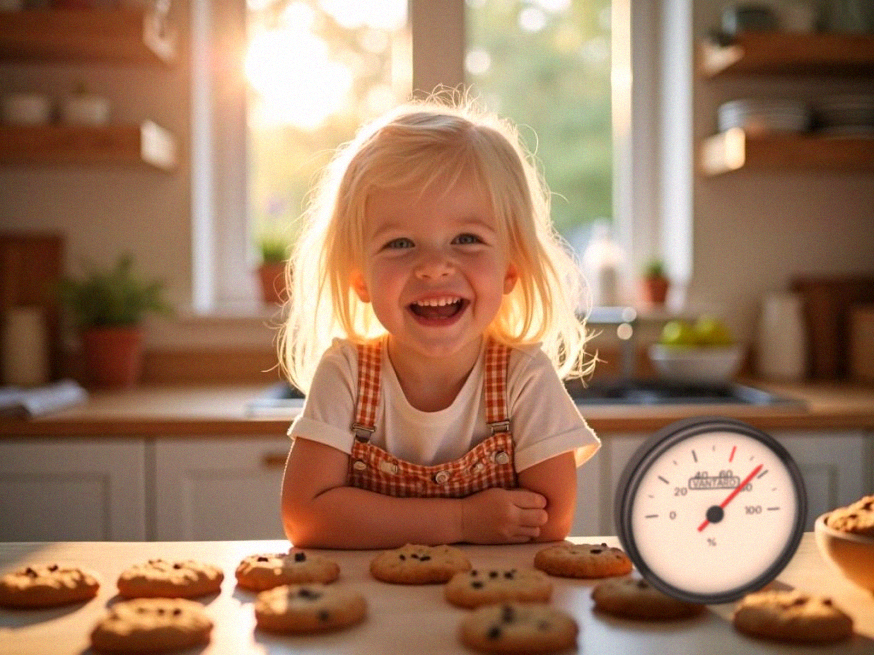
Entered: 75; %
